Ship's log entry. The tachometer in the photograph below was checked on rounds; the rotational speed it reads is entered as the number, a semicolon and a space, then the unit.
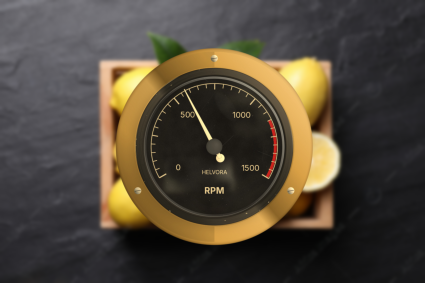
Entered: 575; rpm
